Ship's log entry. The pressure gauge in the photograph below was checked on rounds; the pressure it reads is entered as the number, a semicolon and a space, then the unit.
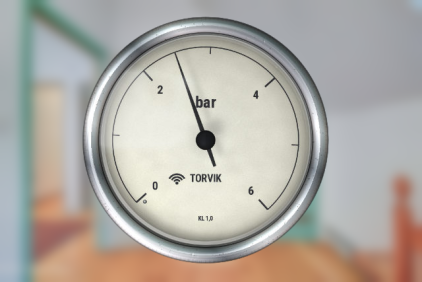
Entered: 2.5; bar
